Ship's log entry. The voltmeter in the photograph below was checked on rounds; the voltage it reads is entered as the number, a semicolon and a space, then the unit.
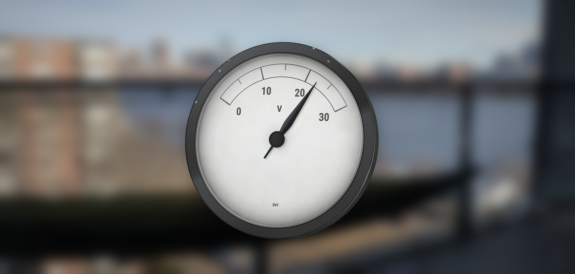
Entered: 22.5; V
